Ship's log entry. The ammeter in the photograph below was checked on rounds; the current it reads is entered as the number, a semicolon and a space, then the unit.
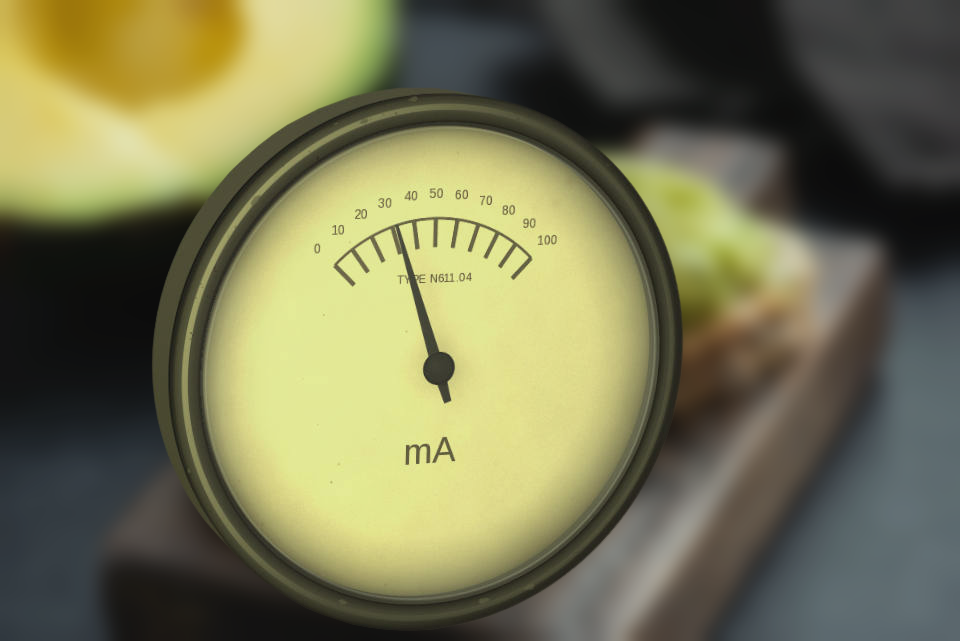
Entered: 30; mA
